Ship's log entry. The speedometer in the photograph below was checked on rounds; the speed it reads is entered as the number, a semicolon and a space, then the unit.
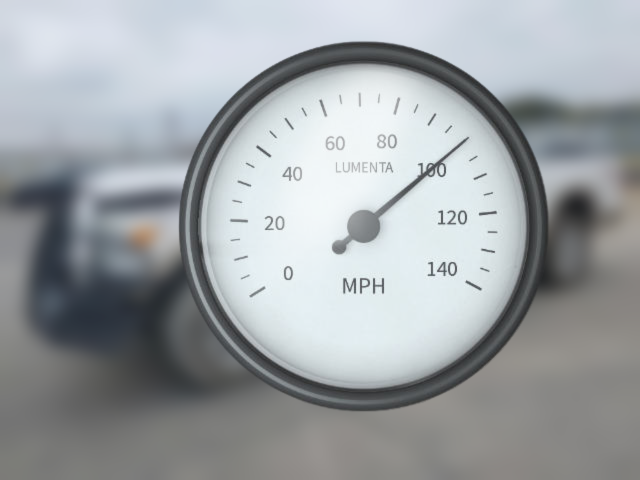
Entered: 100; mph
